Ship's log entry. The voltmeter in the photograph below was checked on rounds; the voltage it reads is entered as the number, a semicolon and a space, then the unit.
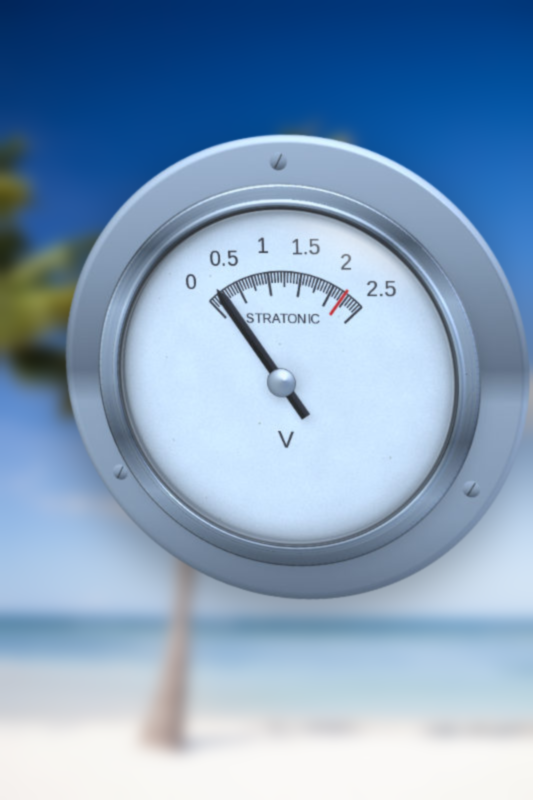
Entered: 0.25; V
